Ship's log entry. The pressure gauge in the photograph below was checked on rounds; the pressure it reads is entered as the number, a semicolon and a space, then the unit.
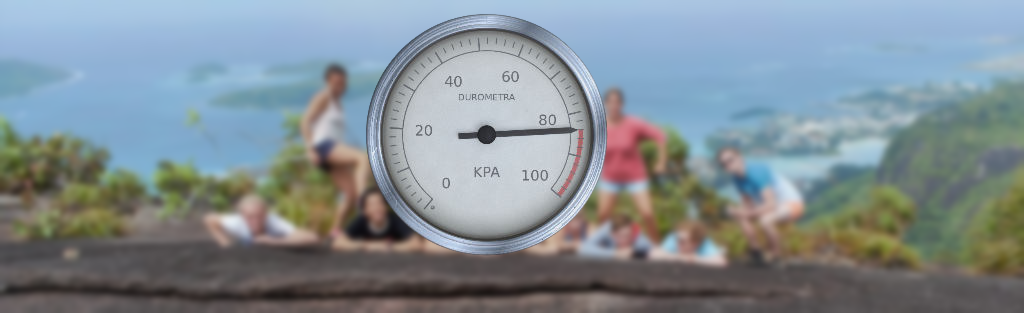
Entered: 84; kPa
